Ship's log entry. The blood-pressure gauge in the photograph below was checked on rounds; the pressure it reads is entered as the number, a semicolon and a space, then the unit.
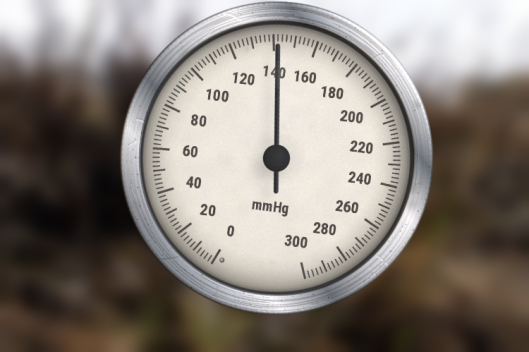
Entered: 142; mmHg
